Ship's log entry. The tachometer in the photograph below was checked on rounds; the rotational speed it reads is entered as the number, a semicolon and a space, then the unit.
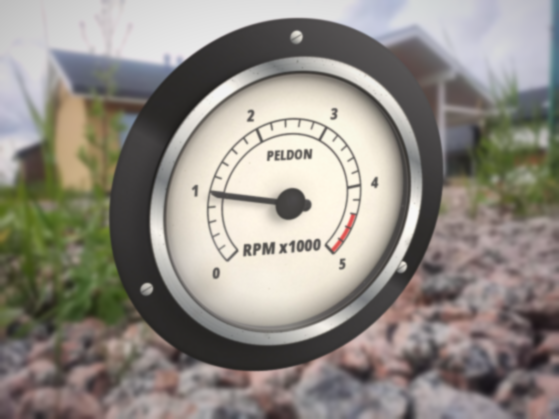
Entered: 1000; rpm
